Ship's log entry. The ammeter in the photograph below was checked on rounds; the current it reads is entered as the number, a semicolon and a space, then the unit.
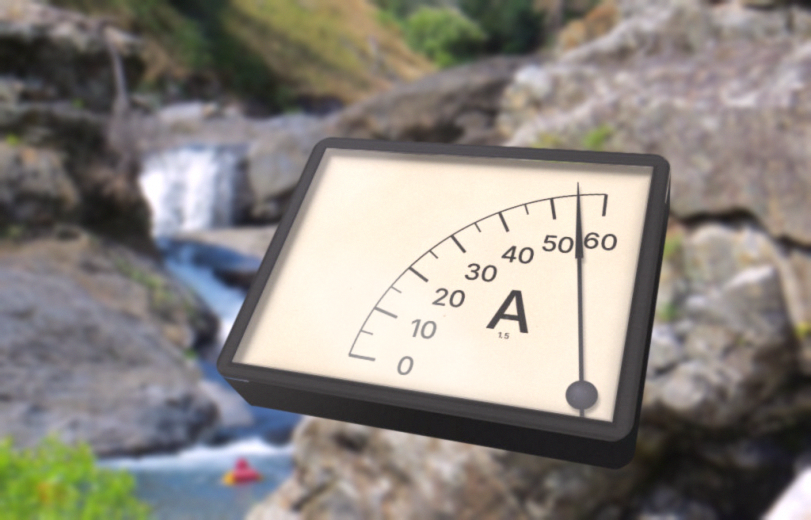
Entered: 55; A
